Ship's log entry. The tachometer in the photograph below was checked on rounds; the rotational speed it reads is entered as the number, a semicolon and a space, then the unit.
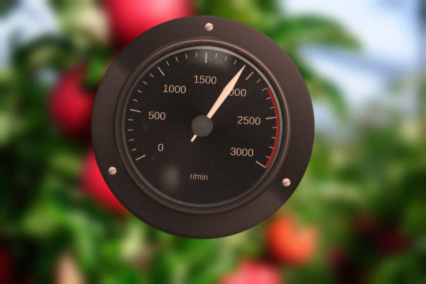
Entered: 1900; rpm
